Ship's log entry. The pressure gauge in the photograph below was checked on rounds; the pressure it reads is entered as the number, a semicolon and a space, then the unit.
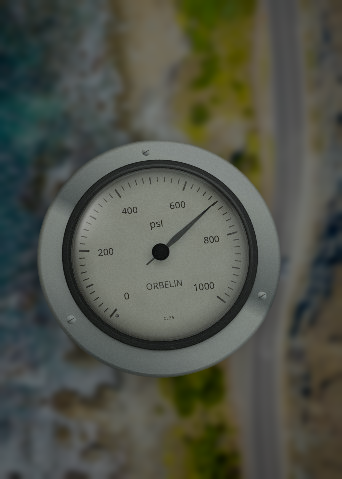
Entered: 700; psi
